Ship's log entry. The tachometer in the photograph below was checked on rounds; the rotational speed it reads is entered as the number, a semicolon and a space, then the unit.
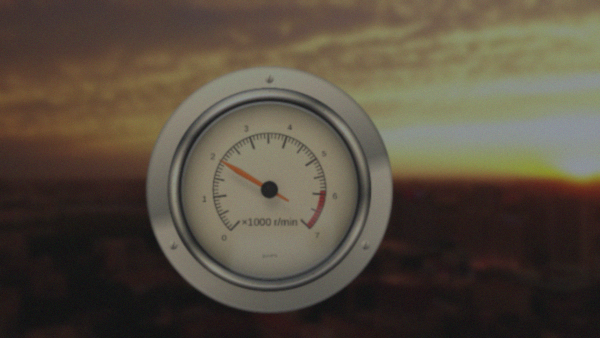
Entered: 2000; rpm
